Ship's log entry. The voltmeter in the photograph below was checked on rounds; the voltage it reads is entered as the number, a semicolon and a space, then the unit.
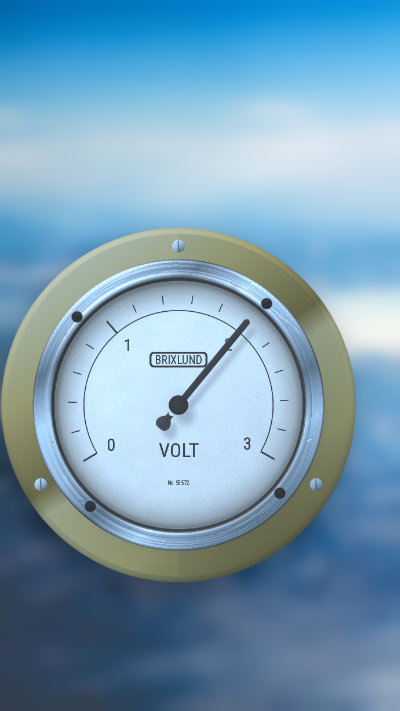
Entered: 2; V
